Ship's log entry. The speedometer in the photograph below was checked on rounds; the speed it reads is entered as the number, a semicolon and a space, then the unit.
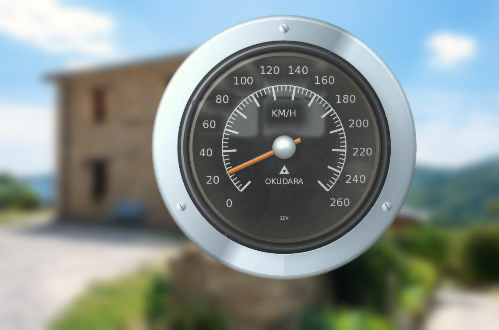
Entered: 20; km/h
